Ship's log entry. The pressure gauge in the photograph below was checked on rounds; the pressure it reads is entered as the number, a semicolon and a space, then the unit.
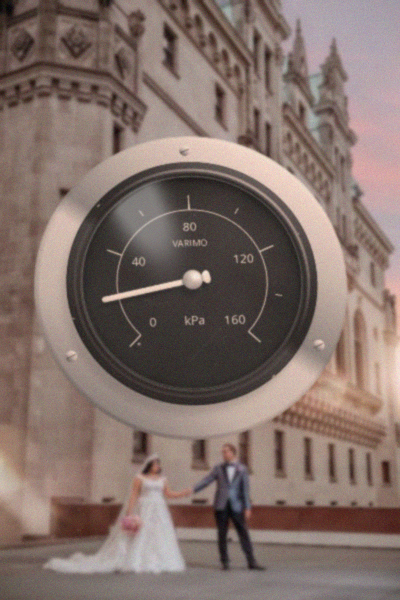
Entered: 20; kPa
